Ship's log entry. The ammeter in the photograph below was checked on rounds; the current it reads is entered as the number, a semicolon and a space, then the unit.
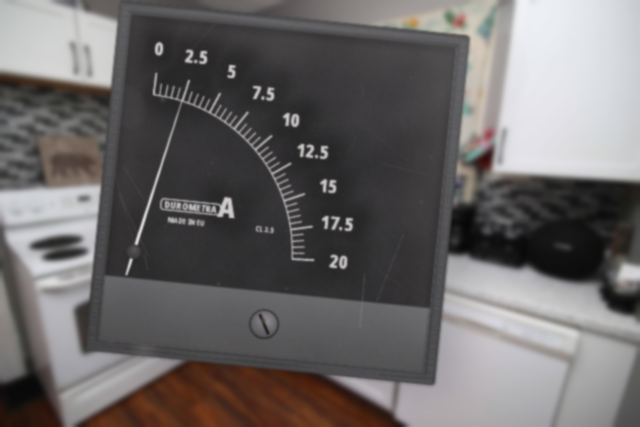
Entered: 2.5; A
